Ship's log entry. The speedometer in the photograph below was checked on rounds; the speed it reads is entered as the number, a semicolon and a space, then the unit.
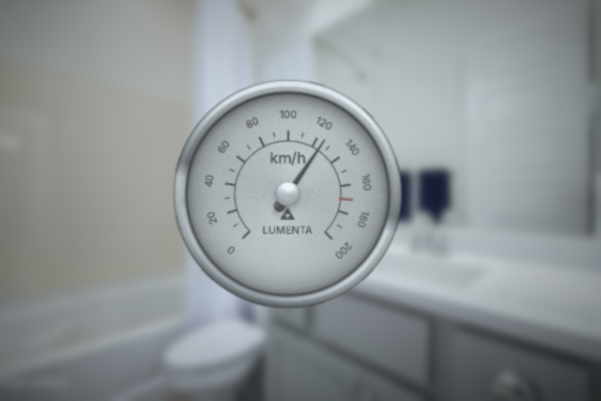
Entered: 125; km/h
